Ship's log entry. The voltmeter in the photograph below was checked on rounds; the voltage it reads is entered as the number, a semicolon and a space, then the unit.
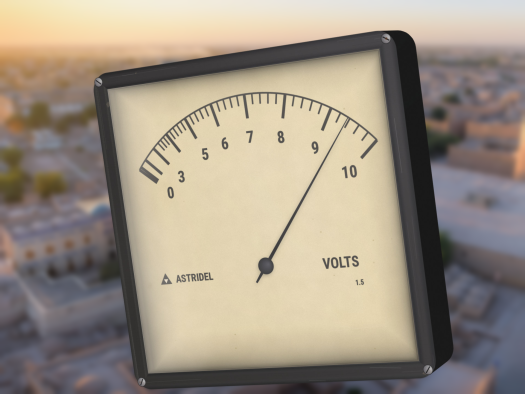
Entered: 9.4; V
